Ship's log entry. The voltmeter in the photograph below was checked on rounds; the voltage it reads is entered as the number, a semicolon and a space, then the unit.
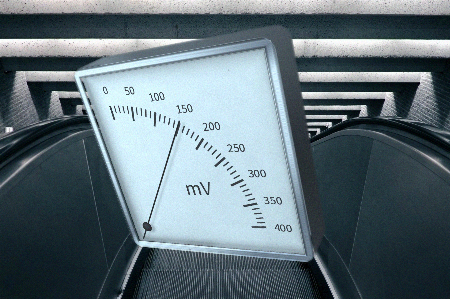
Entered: 150; mV
